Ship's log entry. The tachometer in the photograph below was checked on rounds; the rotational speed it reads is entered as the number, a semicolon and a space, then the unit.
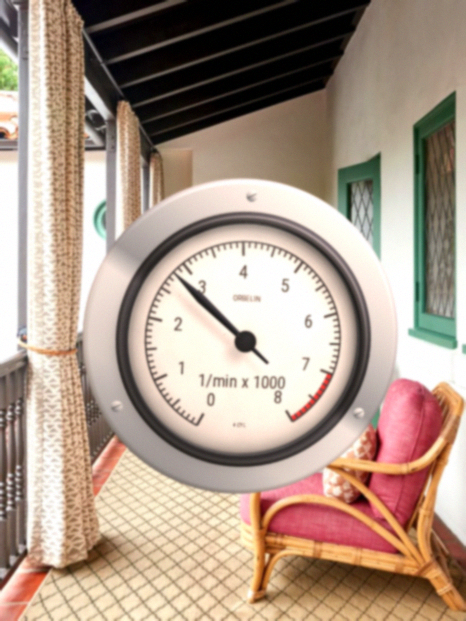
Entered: 2800; rpm
